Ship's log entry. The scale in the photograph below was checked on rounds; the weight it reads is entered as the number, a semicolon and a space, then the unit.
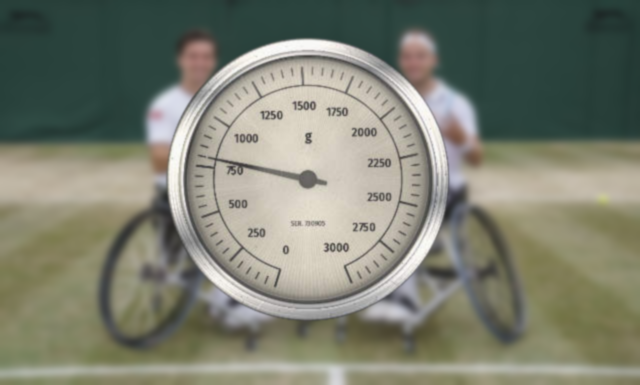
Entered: 800; g
